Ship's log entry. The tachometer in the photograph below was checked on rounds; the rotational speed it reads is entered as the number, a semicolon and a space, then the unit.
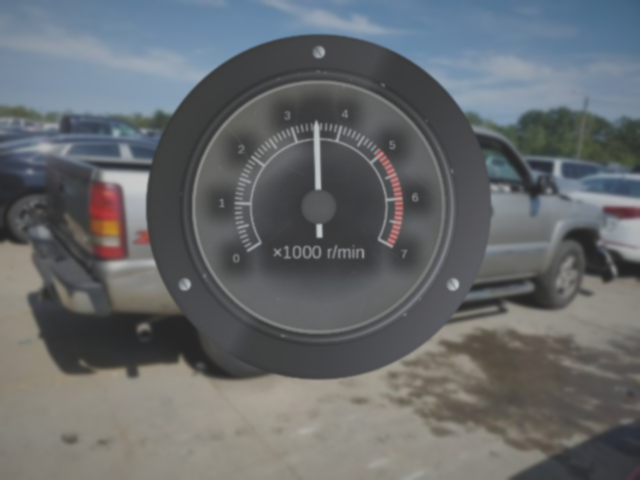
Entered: 3500; rpm
